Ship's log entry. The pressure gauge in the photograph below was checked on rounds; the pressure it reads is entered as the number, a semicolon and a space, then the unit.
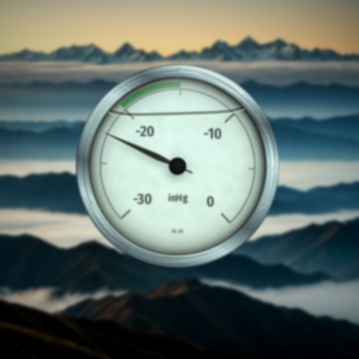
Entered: -22.5; inHg
